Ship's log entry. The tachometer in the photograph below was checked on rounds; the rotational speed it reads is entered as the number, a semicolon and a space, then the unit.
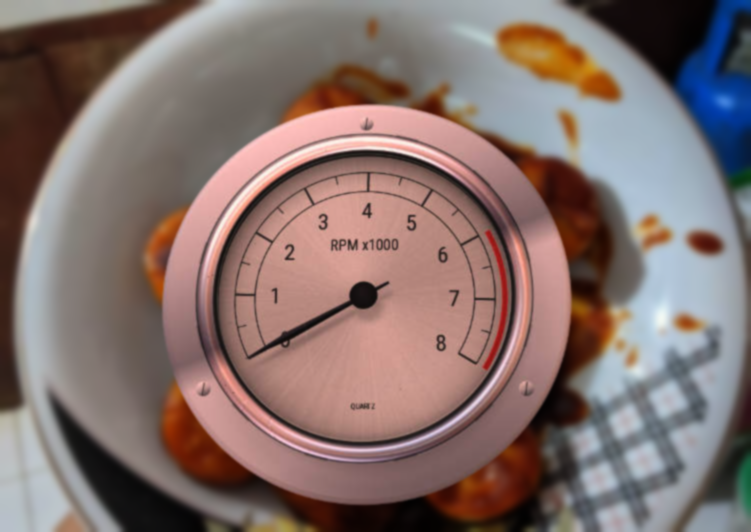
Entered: 0; rpm
